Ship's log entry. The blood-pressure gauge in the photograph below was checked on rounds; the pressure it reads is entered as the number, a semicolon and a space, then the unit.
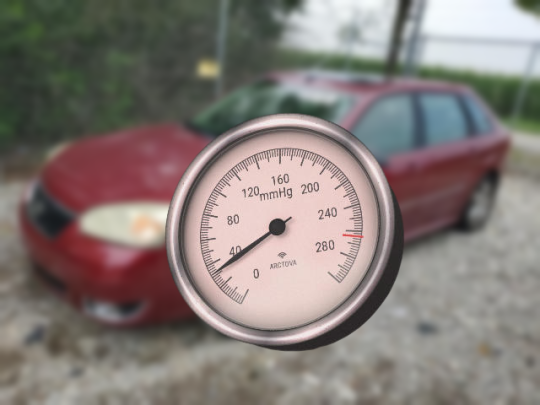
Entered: 30; mmHg
